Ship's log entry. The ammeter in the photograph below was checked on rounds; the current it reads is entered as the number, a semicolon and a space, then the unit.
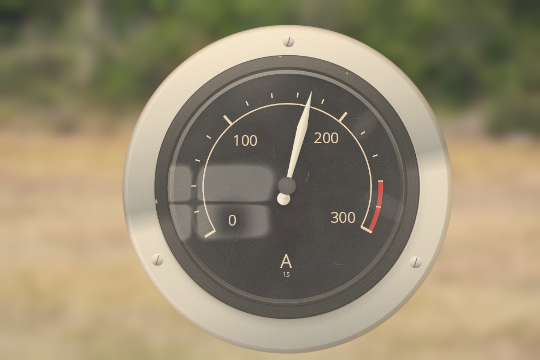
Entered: 170; A
